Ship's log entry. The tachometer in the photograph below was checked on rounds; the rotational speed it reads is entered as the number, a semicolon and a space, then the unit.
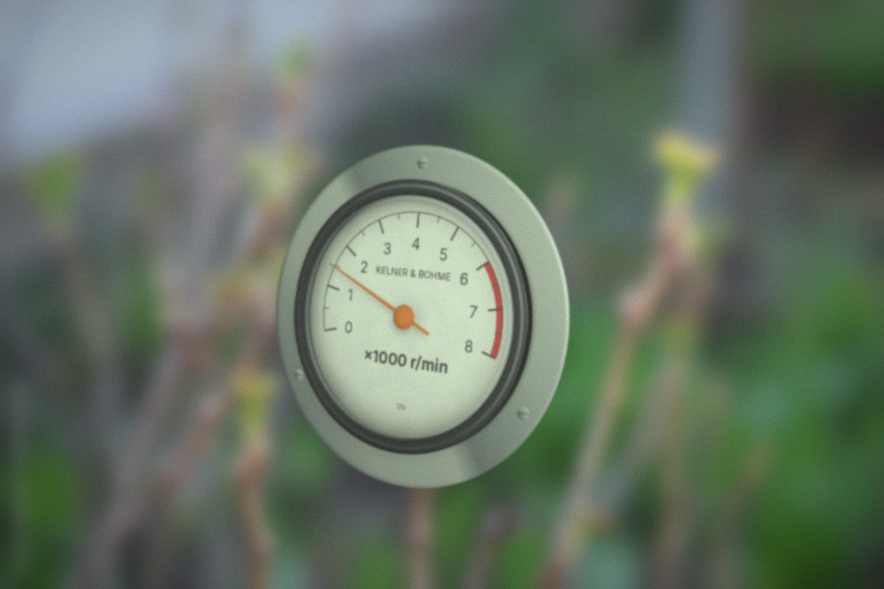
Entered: 1500; rpm
